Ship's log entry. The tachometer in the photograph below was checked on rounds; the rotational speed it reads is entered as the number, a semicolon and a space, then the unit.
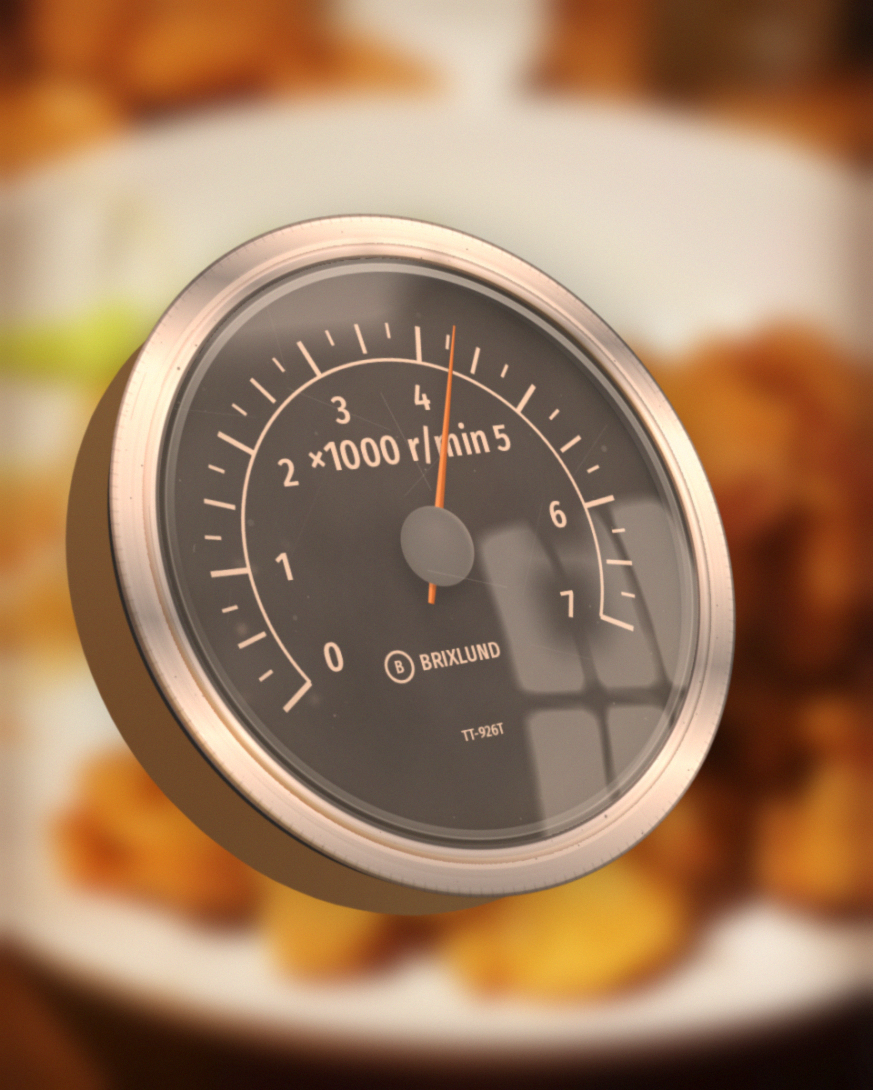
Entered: 4250; rpm
